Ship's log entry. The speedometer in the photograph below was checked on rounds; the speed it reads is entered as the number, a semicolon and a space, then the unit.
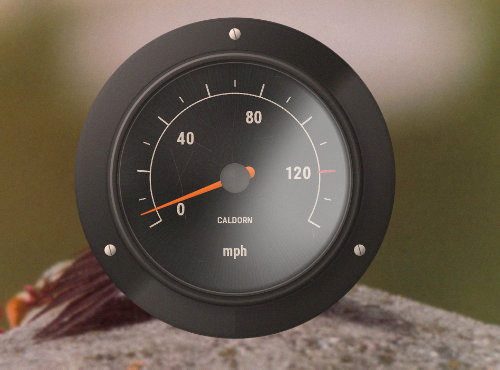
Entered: 5; mph
